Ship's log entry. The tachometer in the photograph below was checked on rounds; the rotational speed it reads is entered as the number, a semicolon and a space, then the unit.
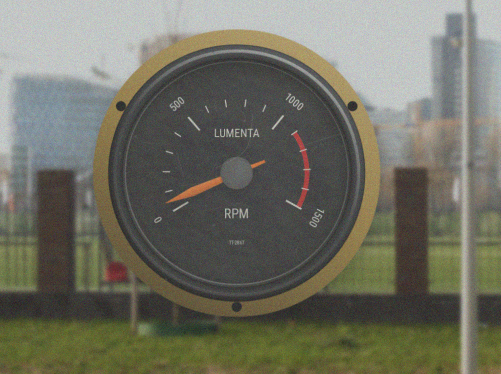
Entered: 50; rpm
